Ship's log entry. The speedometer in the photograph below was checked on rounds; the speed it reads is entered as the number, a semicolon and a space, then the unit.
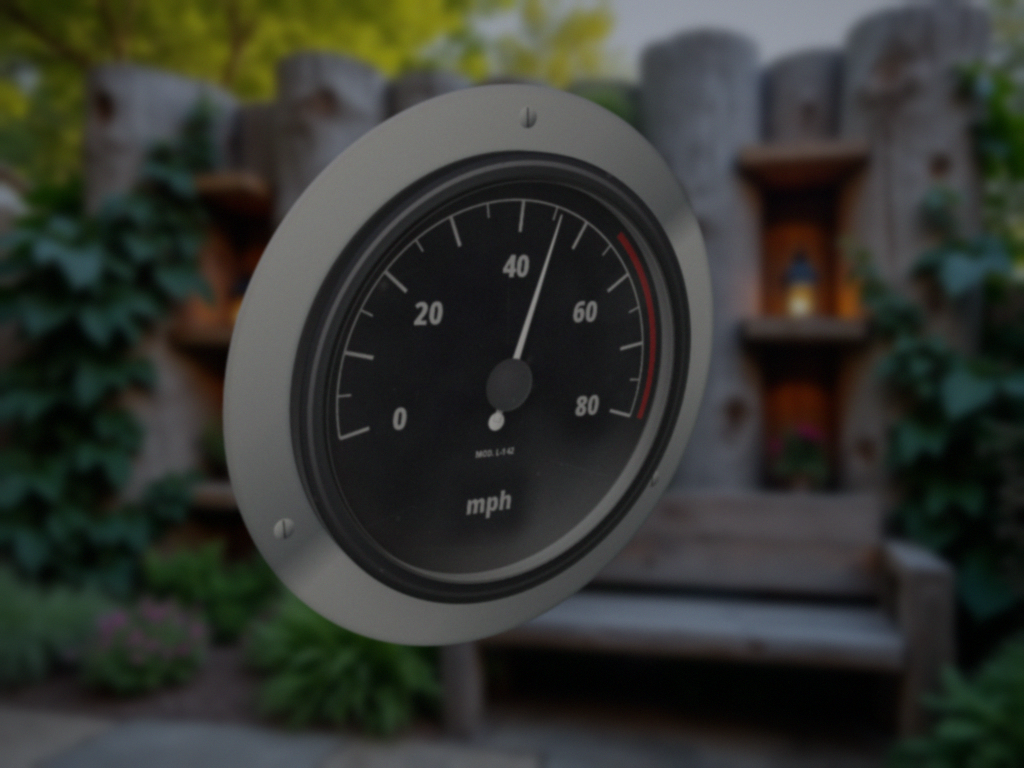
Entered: 45; mph
